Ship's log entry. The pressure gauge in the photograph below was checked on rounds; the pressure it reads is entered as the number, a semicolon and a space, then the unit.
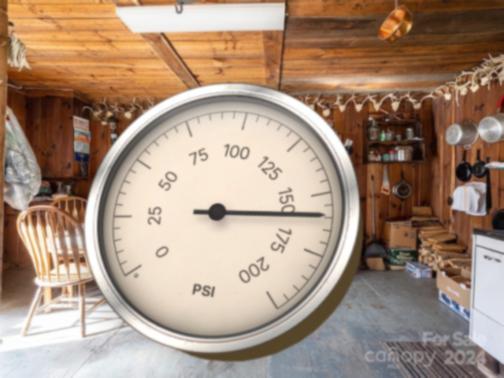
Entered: 160; psi
